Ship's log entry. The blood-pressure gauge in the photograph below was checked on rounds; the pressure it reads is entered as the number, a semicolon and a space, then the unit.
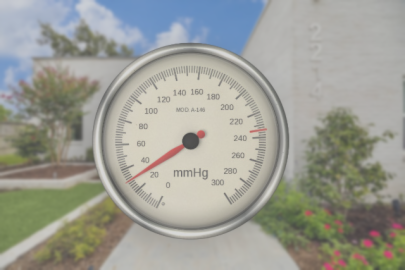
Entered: 30; mmHg
